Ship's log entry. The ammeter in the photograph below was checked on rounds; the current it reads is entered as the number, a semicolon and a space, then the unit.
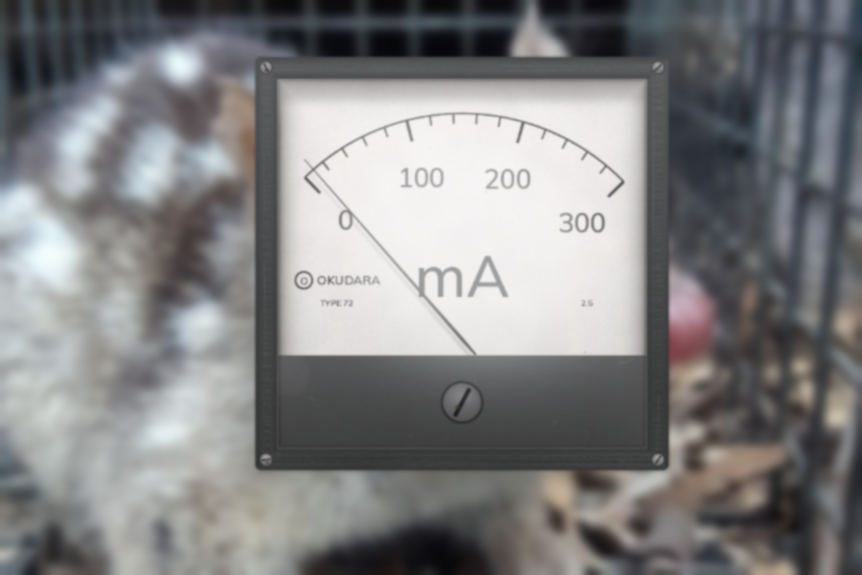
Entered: 10; mA
